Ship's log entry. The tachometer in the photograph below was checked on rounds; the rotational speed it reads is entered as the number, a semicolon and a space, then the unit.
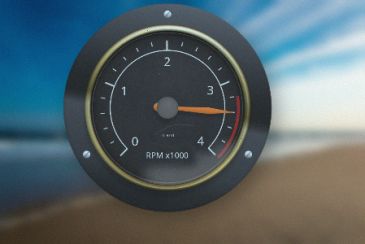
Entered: 3400; rpm
